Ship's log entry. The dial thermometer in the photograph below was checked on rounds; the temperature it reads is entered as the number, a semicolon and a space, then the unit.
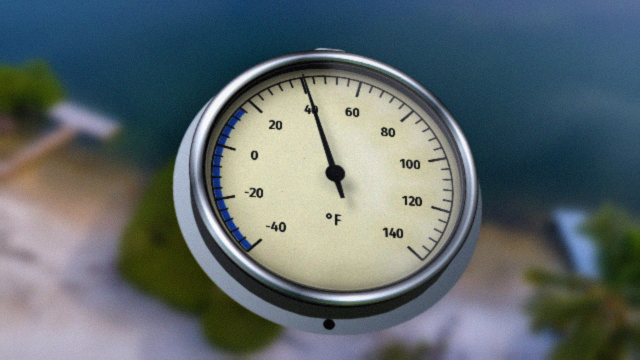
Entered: 40; °F
